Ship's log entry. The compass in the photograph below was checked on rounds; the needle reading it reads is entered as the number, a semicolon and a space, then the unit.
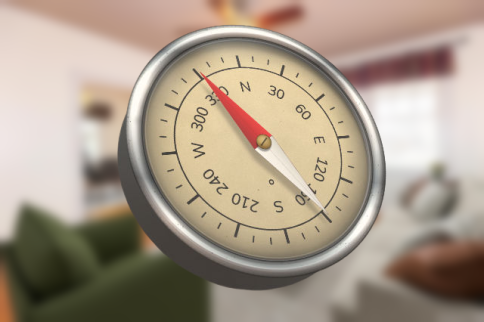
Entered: 330; °
